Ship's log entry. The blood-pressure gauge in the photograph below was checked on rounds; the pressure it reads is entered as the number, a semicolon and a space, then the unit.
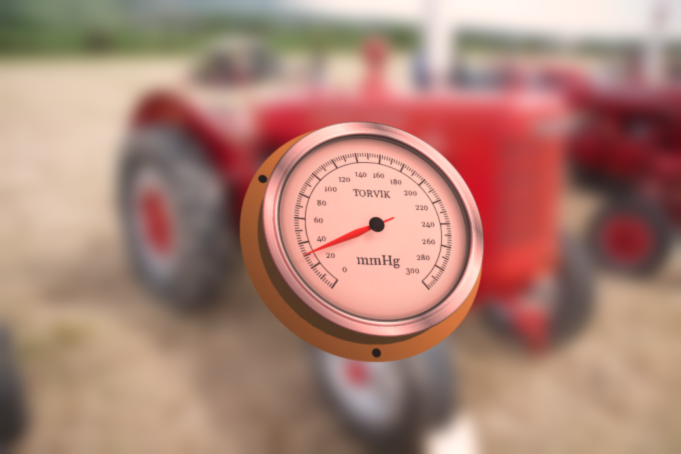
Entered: 30; mmHg
